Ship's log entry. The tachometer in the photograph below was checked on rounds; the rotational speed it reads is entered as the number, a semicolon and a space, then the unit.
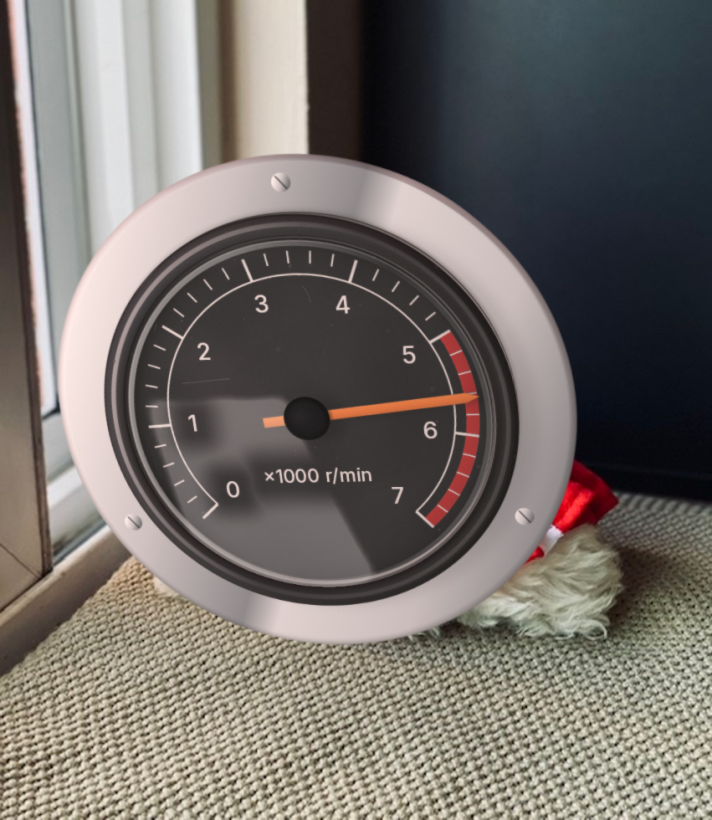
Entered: 5600; rpm
